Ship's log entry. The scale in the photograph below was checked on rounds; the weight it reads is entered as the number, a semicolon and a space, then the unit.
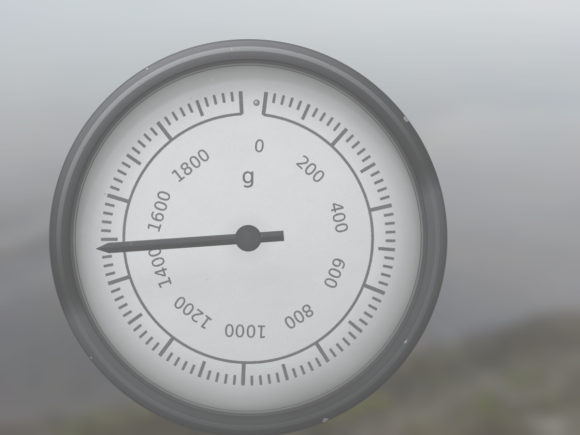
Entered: 1480; g
